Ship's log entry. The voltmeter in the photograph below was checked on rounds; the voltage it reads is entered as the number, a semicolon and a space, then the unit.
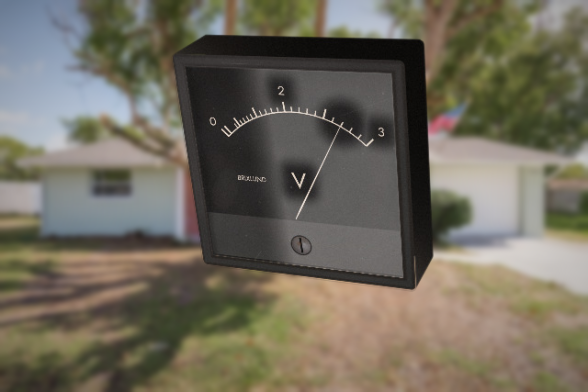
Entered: 2.7; V
